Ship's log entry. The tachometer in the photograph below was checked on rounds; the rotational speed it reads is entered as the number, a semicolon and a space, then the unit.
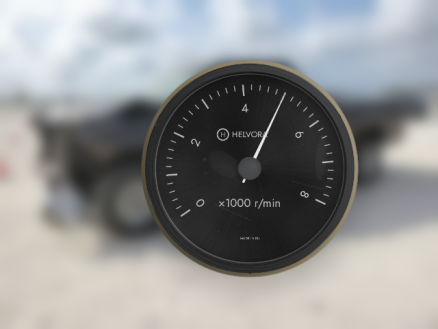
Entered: 5000; rpm
